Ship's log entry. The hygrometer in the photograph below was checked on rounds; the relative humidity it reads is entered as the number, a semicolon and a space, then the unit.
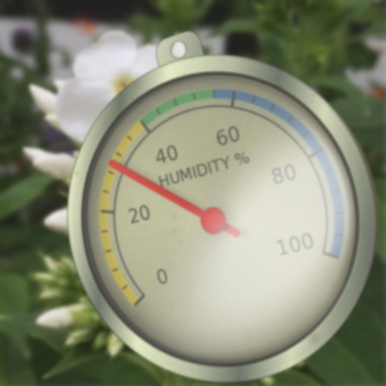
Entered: 30; %
